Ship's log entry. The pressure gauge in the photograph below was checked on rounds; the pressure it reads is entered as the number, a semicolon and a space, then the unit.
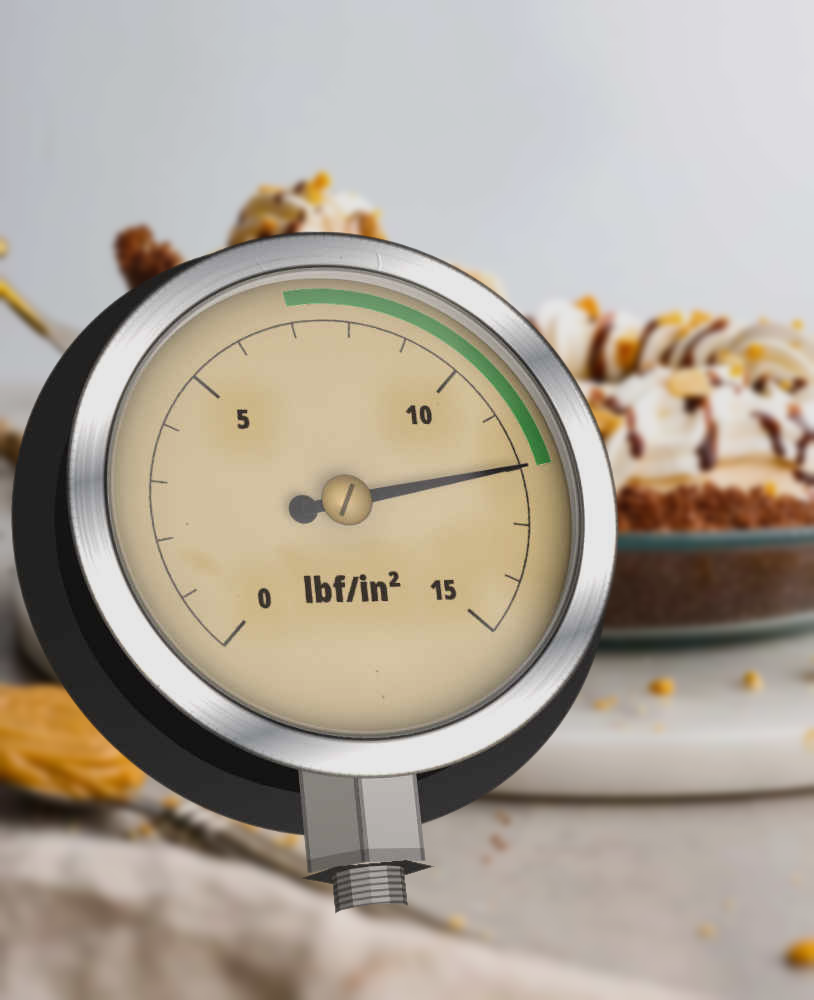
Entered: 12; psi
